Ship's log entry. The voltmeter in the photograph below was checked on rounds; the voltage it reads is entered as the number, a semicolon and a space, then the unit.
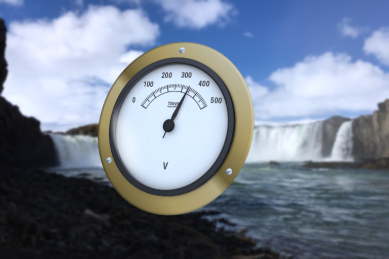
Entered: 350; V
